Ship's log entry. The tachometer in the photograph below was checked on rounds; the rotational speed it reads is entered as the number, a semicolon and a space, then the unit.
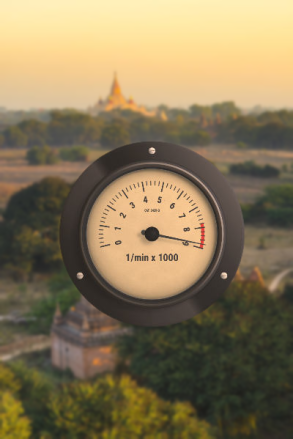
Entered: 8800; rpm
